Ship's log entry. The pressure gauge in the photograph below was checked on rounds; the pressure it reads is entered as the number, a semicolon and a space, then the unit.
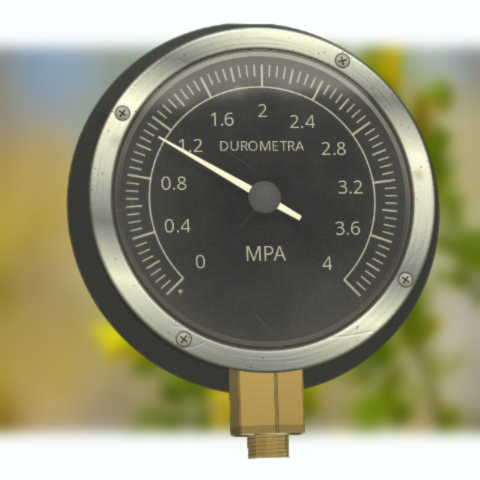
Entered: 1.1; MPa
